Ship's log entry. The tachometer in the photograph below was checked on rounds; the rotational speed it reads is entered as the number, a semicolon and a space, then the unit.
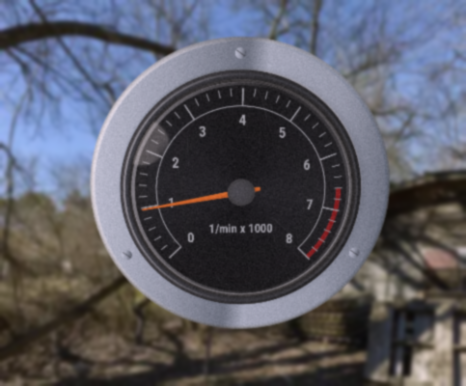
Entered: 1000; rpm
